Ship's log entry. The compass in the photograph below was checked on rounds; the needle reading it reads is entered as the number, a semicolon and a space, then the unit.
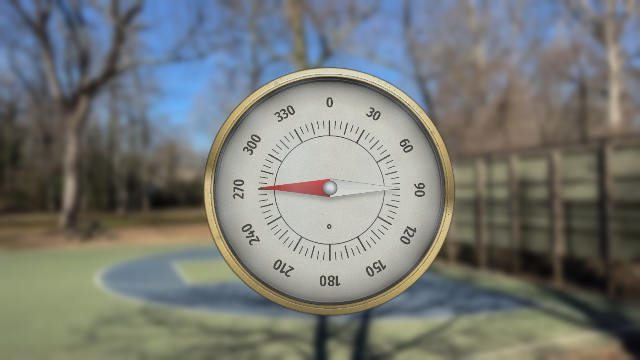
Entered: 270; °
